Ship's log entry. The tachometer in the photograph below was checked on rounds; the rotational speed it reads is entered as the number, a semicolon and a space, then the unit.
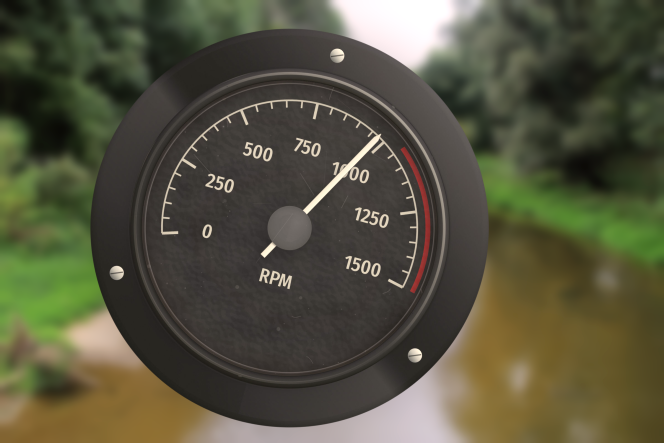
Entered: 975; rpm
